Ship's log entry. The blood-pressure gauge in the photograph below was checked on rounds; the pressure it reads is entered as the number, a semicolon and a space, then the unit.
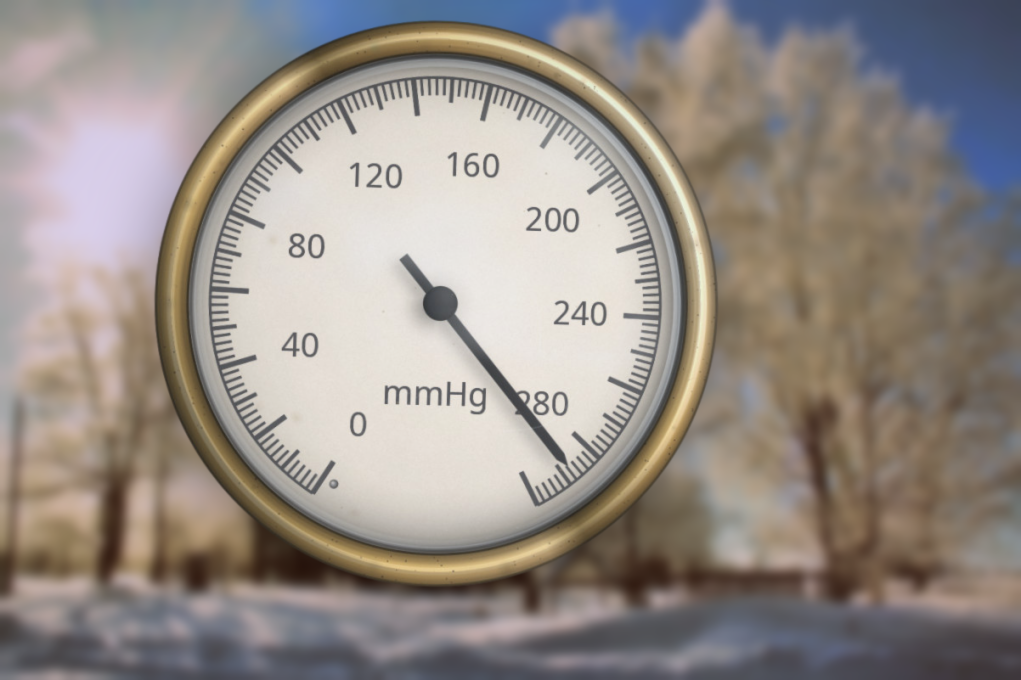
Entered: 288; mmHg
